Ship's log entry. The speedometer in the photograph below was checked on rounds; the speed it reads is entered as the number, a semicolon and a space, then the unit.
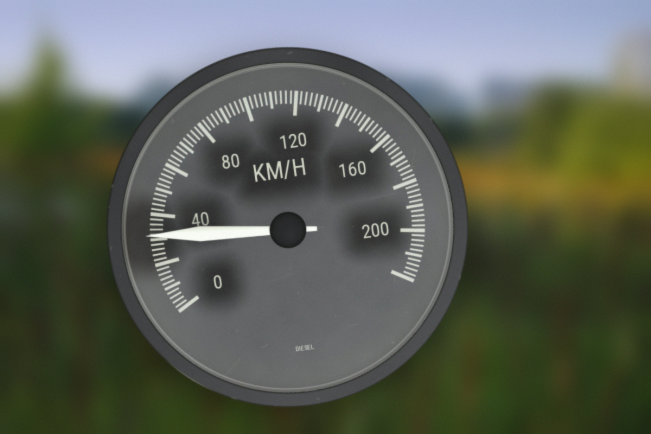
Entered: 32; km/h
